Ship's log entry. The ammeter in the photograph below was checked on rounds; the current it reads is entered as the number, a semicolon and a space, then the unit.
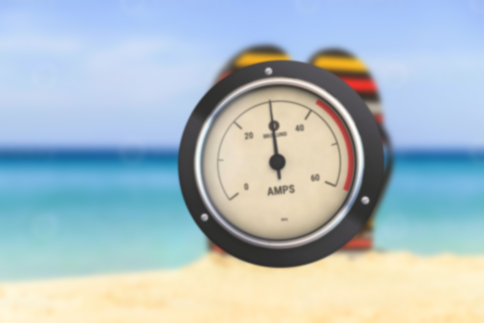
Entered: 30; A
